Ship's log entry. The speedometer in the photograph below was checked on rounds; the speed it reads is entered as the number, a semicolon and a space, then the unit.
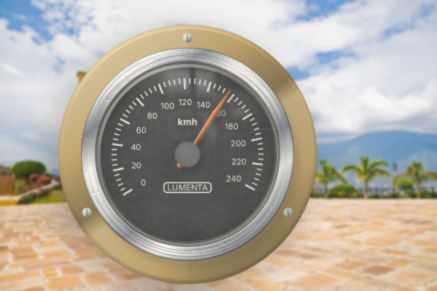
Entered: 156; km/h
